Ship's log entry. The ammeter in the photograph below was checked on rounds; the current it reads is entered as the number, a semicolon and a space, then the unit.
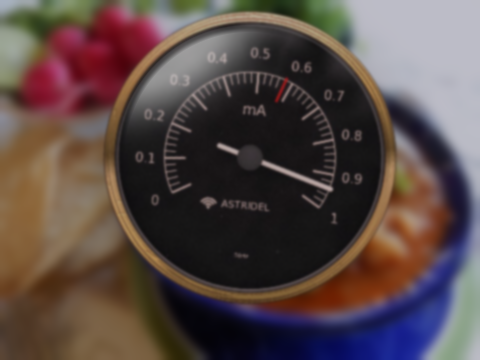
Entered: 0.94; mA
